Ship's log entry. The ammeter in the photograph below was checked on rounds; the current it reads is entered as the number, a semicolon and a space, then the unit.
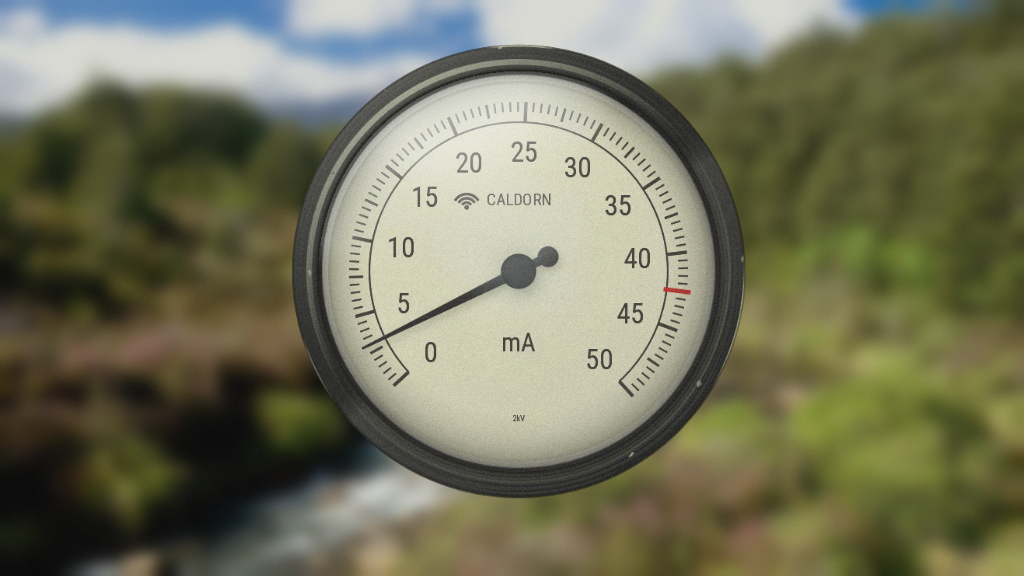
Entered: 3; mA
